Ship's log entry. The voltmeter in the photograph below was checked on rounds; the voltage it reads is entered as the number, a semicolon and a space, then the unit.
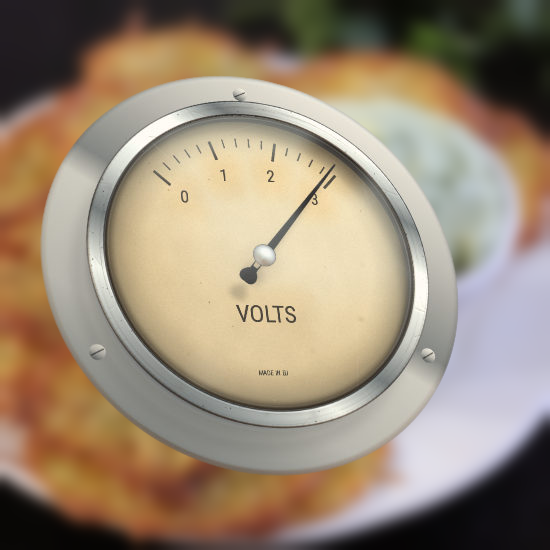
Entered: 2.9; V
